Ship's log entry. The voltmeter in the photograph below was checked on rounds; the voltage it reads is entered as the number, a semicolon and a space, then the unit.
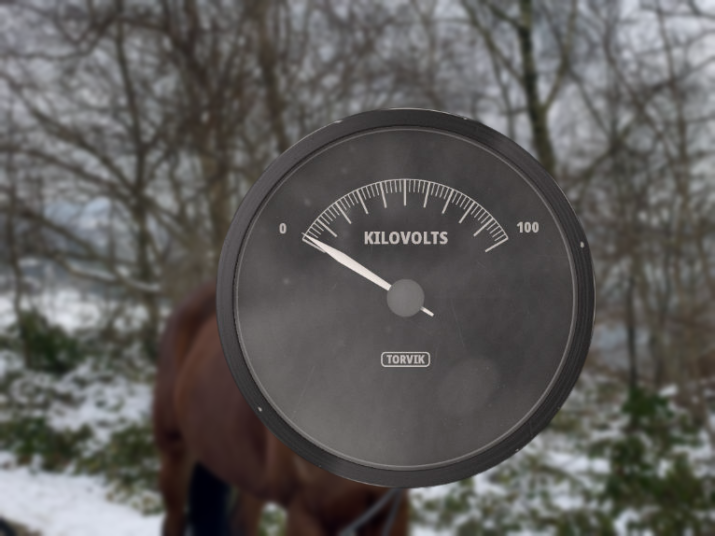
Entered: 2; kV
